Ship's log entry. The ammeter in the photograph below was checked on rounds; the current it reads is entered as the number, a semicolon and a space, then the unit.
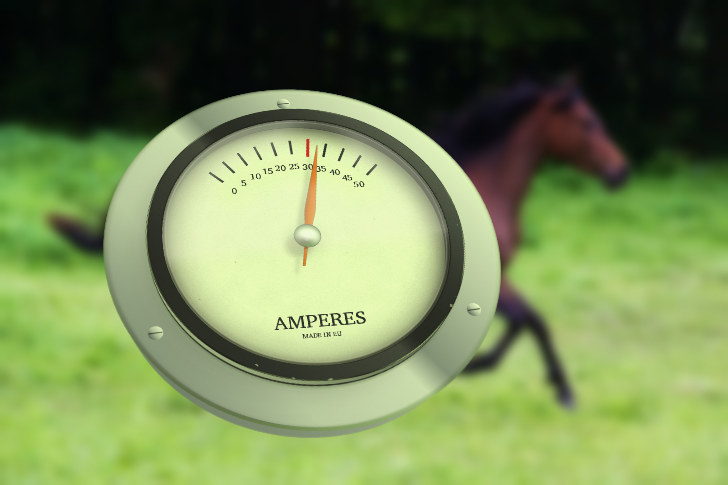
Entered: 32.5; A
